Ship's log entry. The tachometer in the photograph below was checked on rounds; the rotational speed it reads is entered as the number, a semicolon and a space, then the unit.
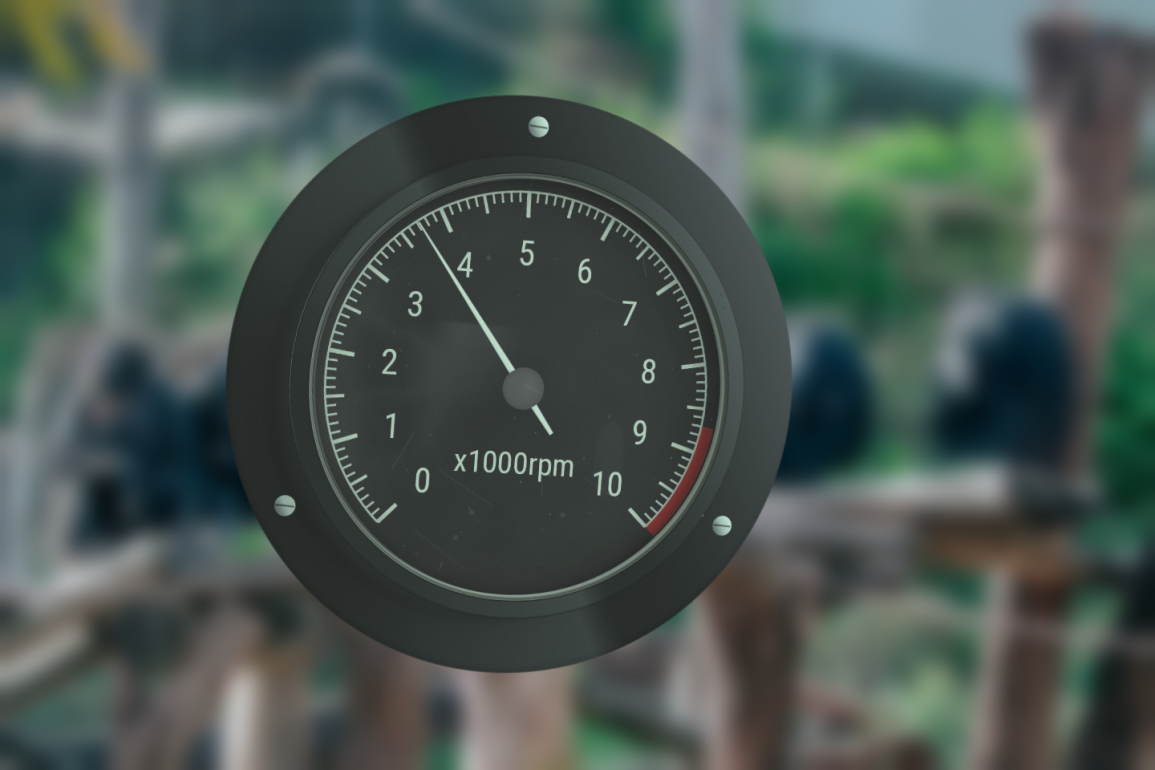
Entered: 3700; rpm
